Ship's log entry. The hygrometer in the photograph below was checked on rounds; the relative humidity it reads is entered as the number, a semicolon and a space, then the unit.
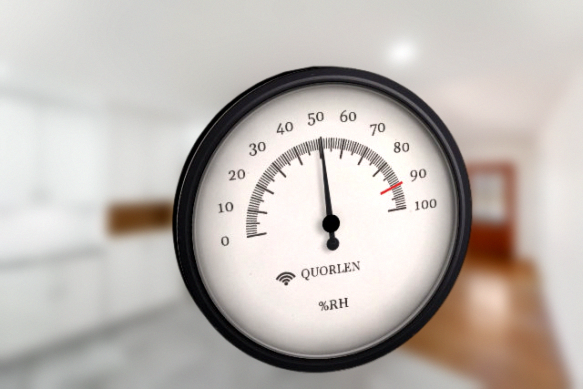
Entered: 50; %
